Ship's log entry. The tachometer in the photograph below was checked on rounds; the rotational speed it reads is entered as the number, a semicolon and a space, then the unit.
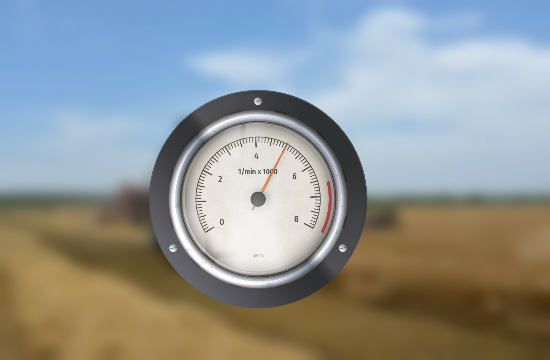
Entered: 5000; rpm
